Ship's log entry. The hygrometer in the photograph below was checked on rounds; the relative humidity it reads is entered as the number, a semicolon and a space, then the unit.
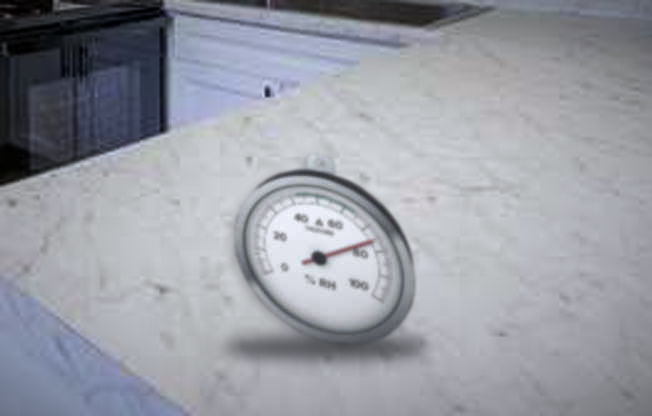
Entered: 75; %
